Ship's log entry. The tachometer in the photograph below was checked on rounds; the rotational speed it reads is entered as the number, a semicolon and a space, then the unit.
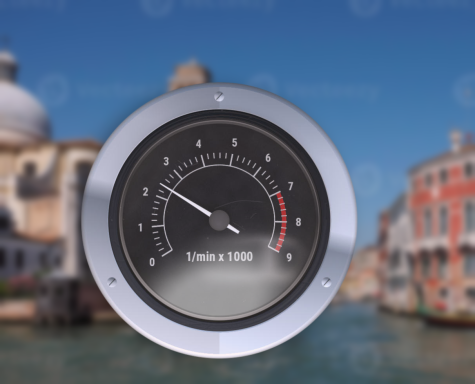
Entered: 2400; rpm
